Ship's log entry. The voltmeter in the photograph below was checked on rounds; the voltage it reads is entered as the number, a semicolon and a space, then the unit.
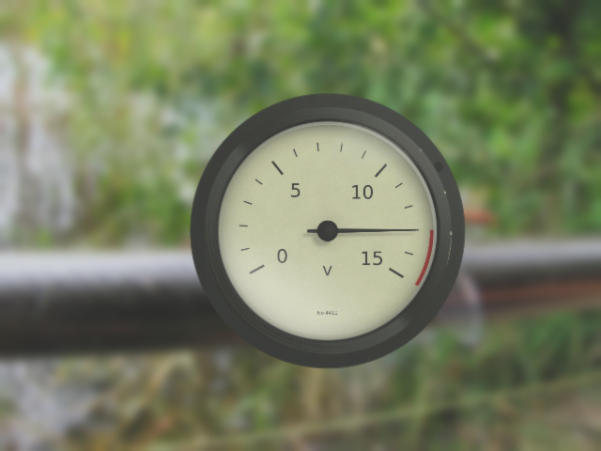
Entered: 13; V
